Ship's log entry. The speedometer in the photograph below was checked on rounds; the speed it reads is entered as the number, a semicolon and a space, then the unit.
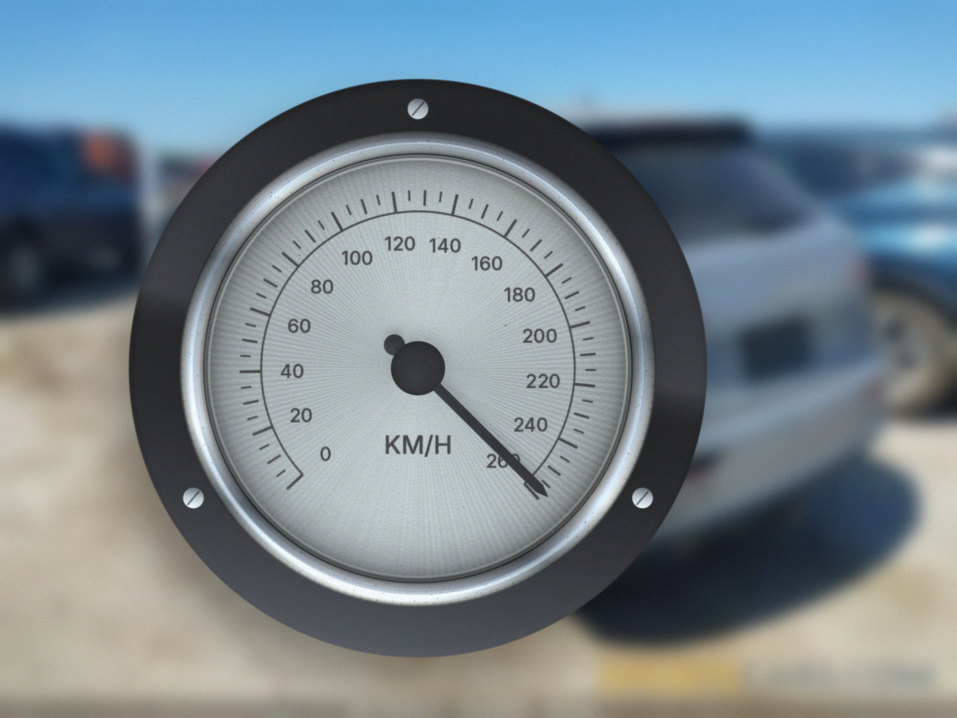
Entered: 257.5; km/h
